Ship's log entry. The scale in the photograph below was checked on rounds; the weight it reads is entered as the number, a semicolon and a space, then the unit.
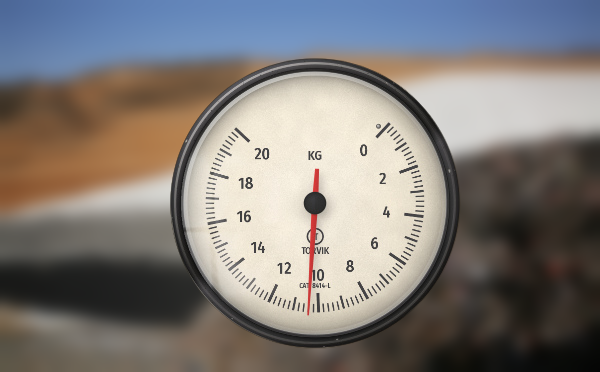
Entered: 10.4; kg
